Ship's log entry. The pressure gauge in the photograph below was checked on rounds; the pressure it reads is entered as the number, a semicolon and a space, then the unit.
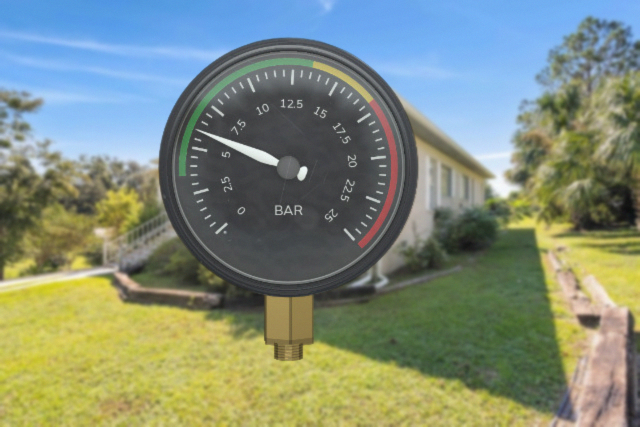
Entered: 6; bar
